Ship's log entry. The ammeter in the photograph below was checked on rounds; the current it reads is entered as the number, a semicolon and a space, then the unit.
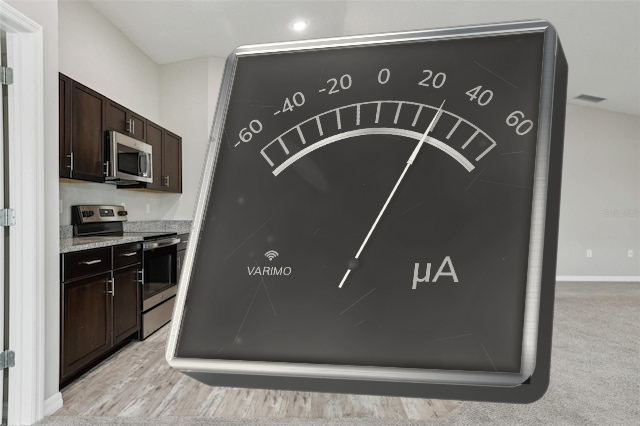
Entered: 30; µA
